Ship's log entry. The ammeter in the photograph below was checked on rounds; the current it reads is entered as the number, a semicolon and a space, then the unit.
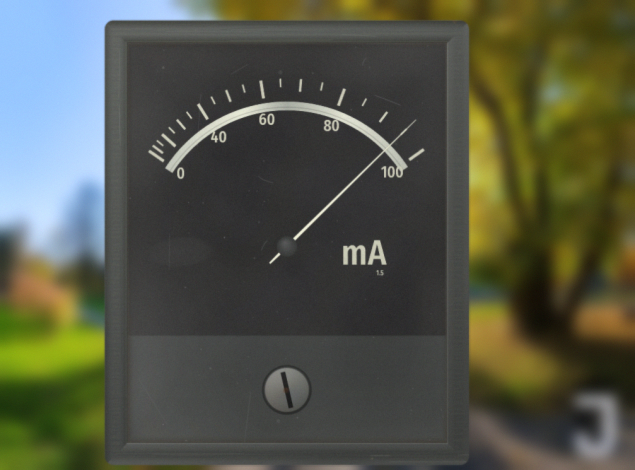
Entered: 95; mA
